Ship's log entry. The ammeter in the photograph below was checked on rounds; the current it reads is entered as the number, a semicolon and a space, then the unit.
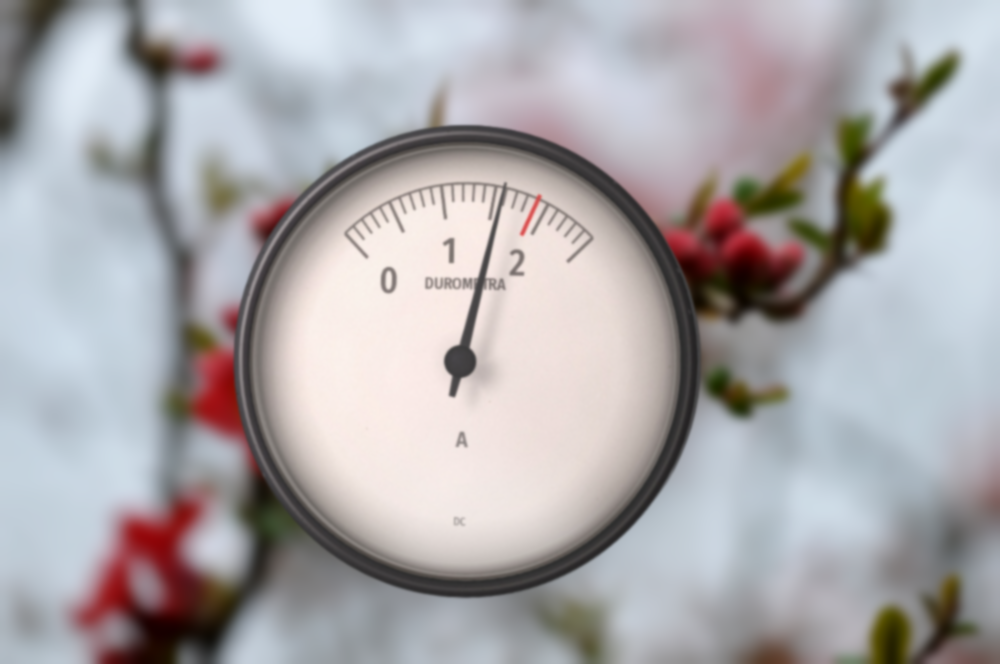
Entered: 1.6; A
